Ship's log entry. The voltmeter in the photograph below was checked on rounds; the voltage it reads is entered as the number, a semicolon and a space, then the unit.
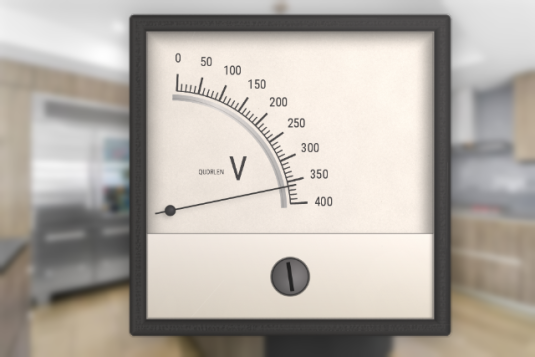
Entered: 360; V
